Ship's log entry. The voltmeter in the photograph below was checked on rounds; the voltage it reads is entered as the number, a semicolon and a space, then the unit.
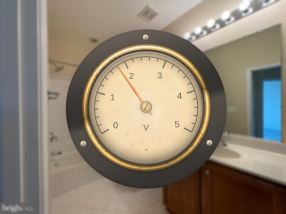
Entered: 1.8; V
